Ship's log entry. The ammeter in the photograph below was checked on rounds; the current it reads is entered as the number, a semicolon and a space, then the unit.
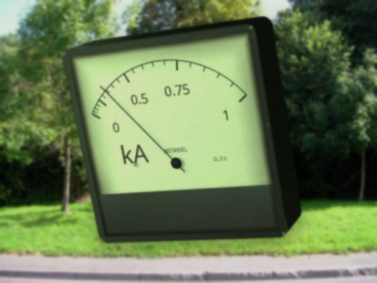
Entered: 0.35; kA
